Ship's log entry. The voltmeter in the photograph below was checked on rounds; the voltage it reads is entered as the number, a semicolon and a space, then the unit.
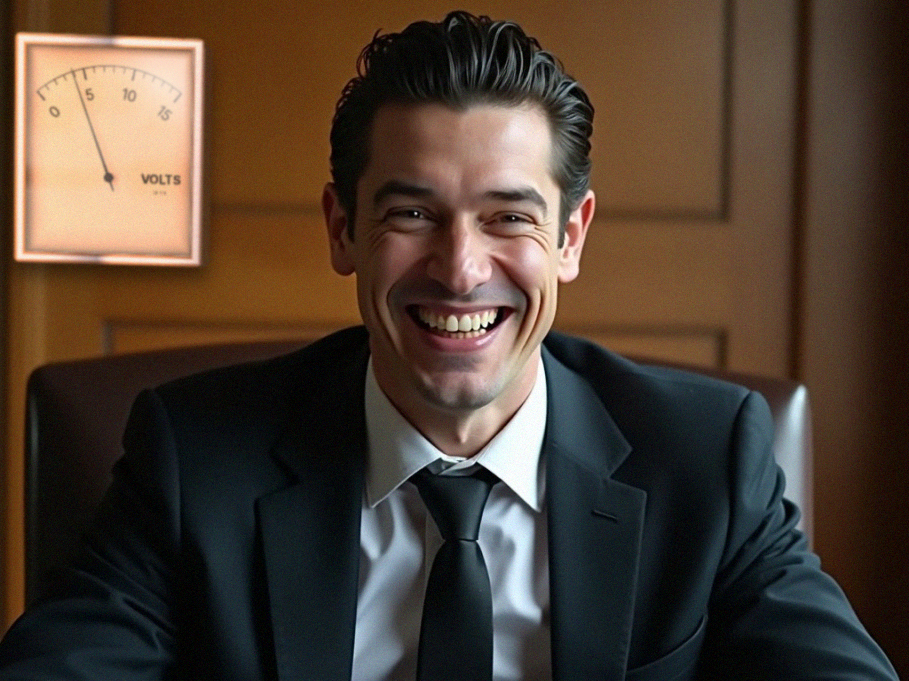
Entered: 4; V
